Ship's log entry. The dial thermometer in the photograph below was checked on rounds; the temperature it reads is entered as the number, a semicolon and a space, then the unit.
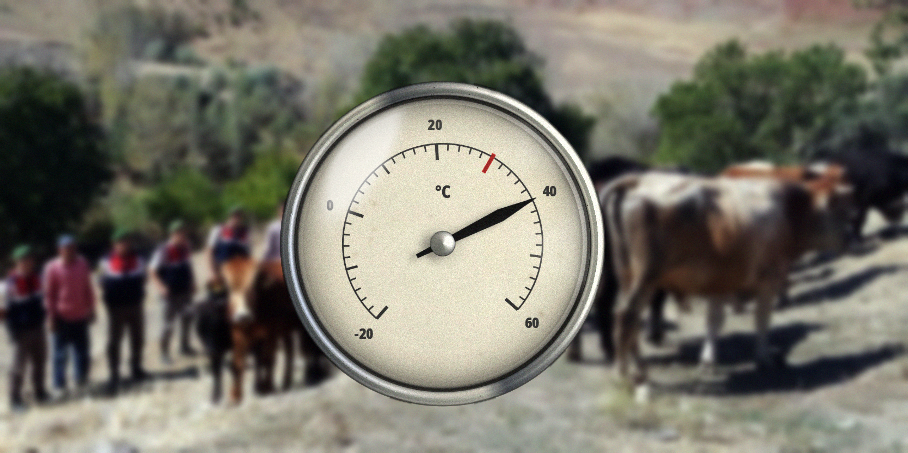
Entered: 40; °C
